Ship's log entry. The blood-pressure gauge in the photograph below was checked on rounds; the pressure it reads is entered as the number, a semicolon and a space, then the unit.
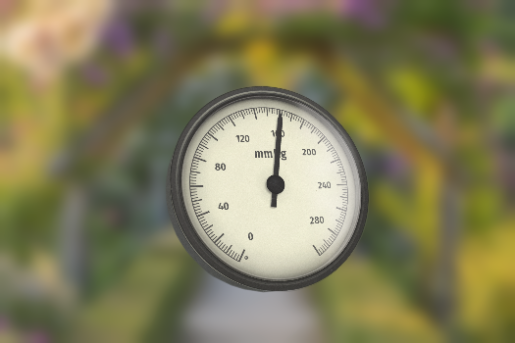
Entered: 160; mmHg
